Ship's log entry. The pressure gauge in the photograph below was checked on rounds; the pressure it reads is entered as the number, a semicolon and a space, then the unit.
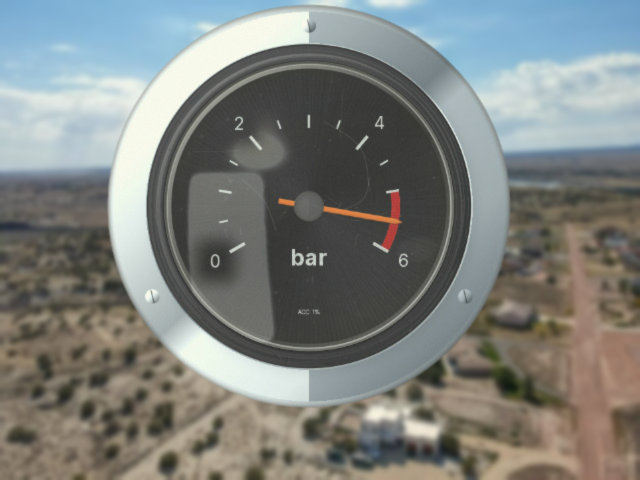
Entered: 5.5; bar
